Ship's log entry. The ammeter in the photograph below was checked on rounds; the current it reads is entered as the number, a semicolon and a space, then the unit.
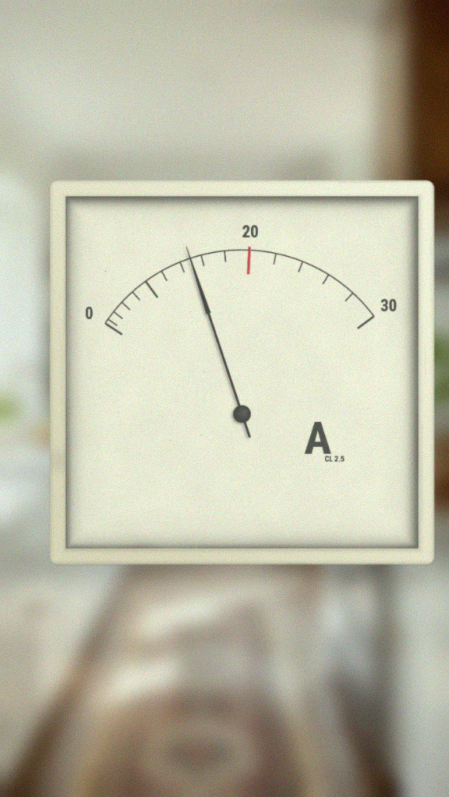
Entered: 15; A
